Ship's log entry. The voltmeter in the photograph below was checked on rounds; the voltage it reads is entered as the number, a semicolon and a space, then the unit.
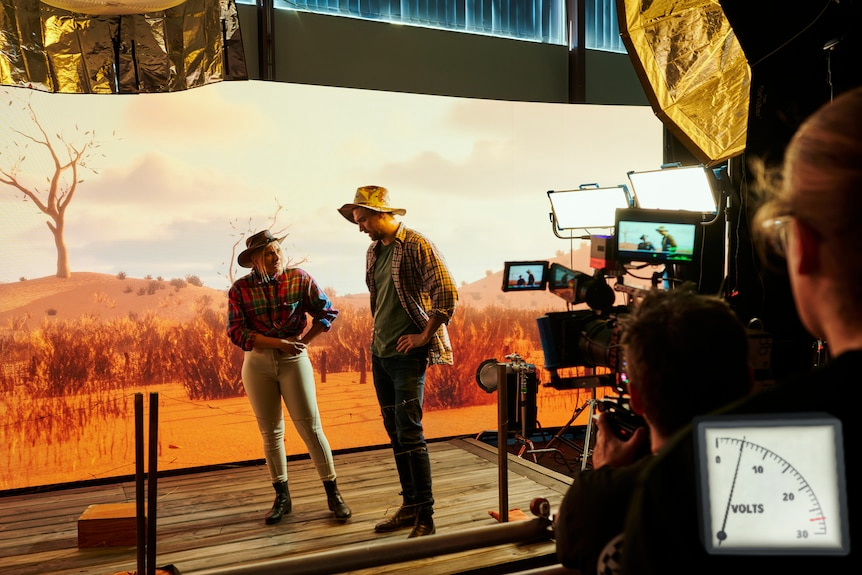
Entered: 5; V
